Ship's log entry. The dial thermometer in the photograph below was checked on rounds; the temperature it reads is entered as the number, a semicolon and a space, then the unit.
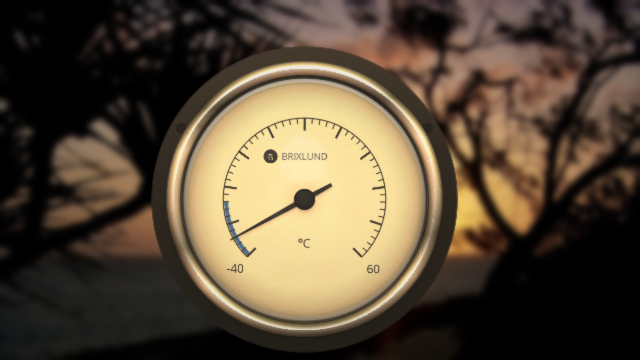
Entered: -34; °C
